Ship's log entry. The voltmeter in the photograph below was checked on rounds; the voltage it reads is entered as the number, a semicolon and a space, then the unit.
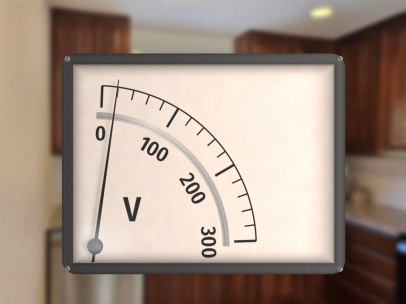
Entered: 20; V
